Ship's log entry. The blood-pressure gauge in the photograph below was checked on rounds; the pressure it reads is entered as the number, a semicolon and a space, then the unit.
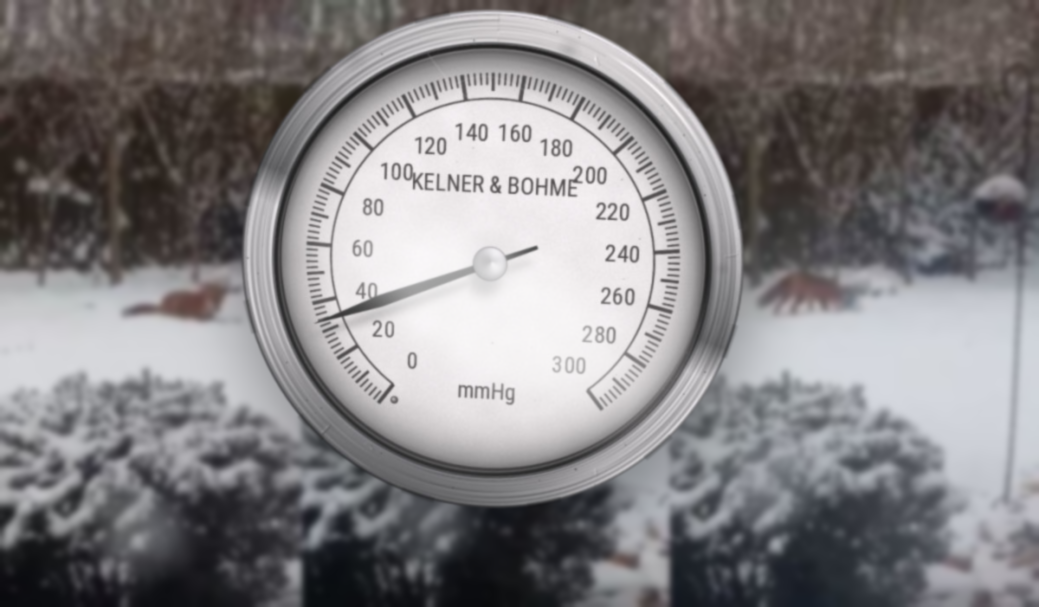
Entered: 34; mmHg
